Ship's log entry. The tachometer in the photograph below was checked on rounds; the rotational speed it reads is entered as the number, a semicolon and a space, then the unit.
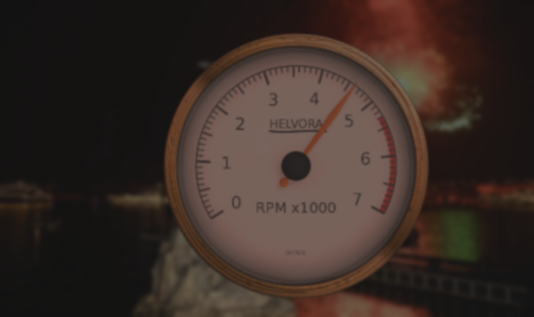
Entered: 4600; rpm
